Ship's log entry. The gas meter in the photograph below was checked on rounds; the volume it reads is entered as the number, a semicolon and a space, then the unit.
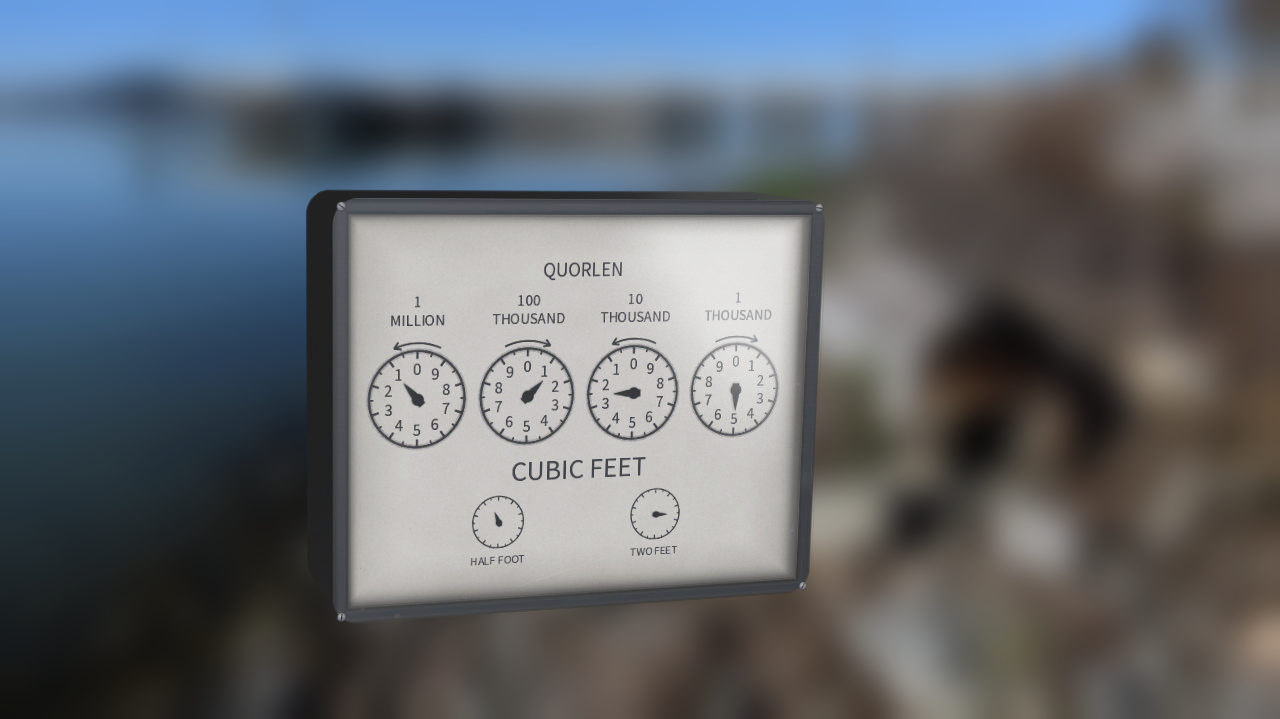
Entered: 112500; ft³
